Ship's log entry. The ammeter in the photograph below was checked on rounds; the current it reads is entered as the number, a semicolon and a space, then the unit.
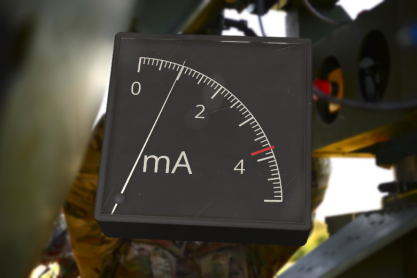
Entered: 1; mA
